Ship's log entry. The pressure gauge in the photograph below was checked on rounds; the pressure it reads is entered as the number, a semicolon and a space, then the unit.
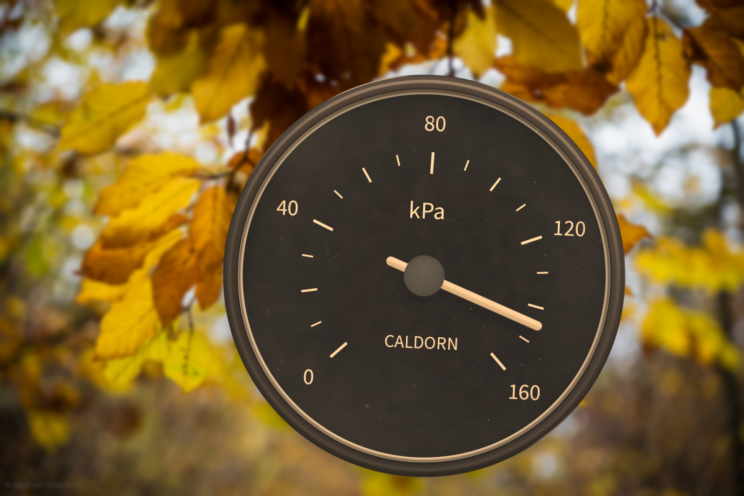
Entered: 145; kPa
